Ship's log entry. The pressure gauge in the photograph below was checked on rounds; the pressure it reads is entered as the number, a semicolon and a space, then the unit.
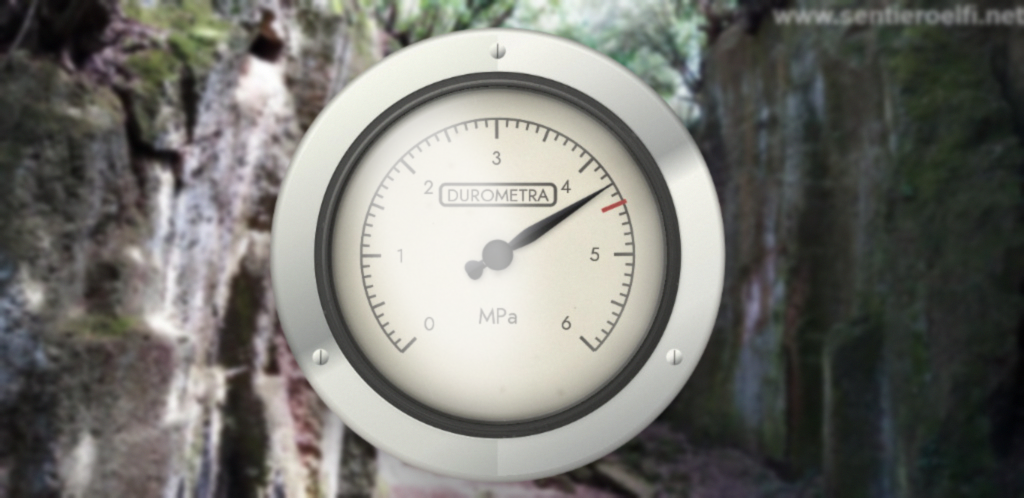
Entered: 4.3; MPa
